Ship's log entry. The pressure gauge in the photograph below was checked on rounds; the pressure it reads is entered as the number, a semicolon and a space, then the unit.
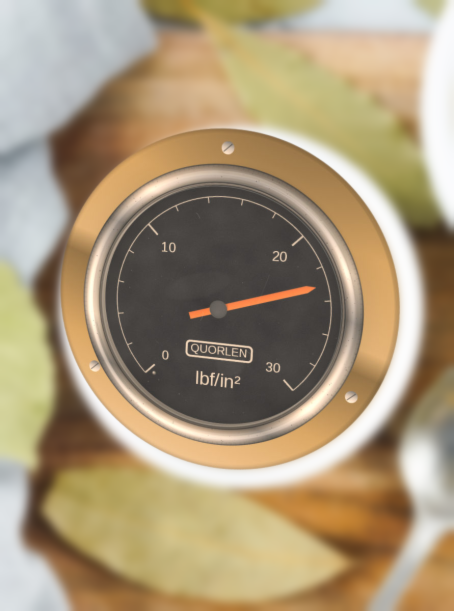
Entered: 23; psi
